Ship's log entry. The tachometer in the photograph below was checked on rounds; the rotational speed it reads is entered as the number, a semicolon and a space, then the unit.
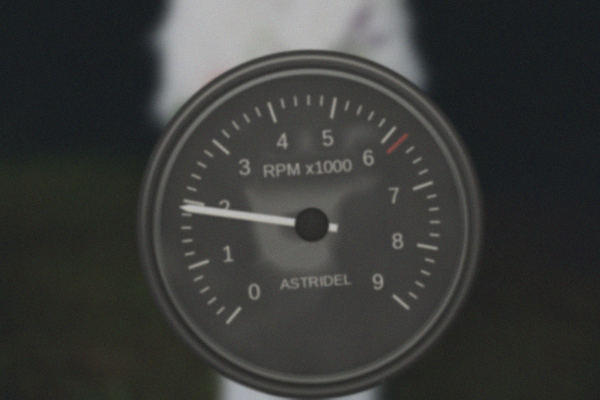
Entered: 1900; rpm
